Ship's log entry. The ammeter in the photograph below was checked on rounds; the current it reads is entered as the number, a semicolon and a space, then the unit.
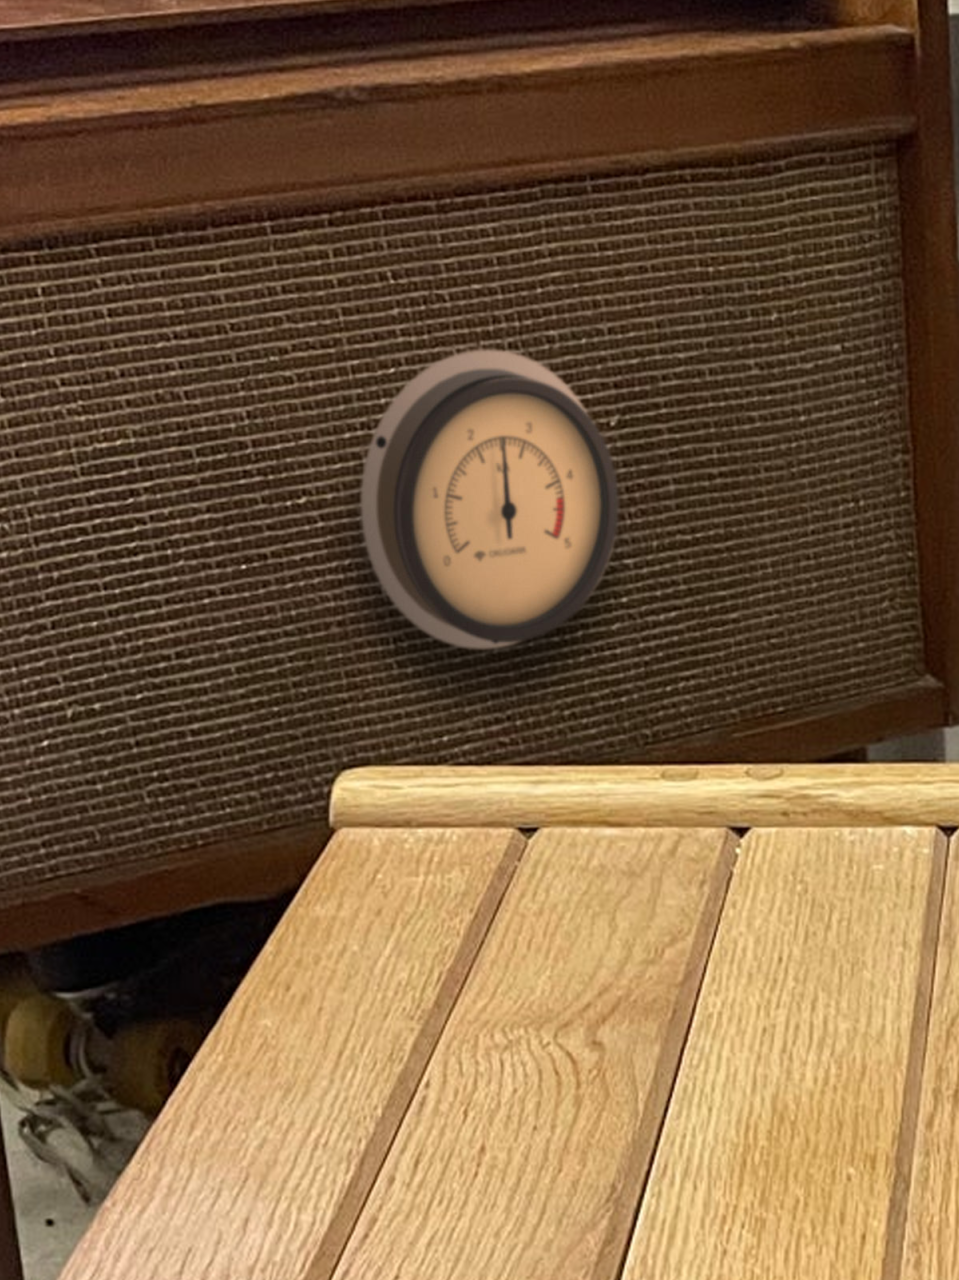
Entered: 2.5; kA
